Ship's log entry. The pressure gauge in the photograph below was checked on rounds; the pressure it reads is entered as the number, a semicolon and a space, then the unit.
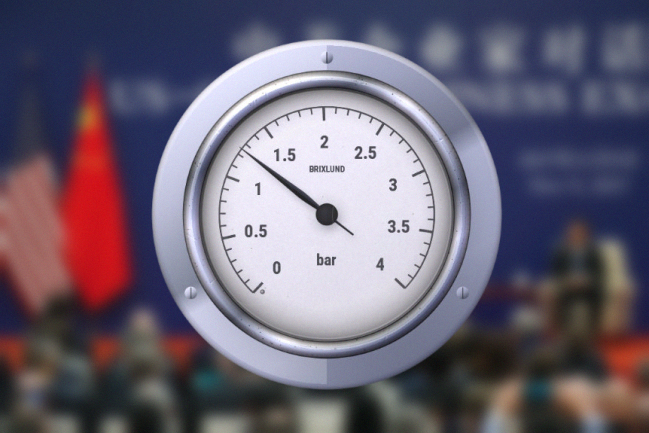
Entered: 1.25; bar
